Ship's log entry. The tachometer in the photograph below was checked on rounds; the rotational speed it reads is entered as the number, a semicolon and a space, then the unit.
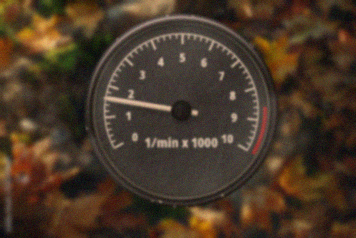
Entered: 1600; rpm
